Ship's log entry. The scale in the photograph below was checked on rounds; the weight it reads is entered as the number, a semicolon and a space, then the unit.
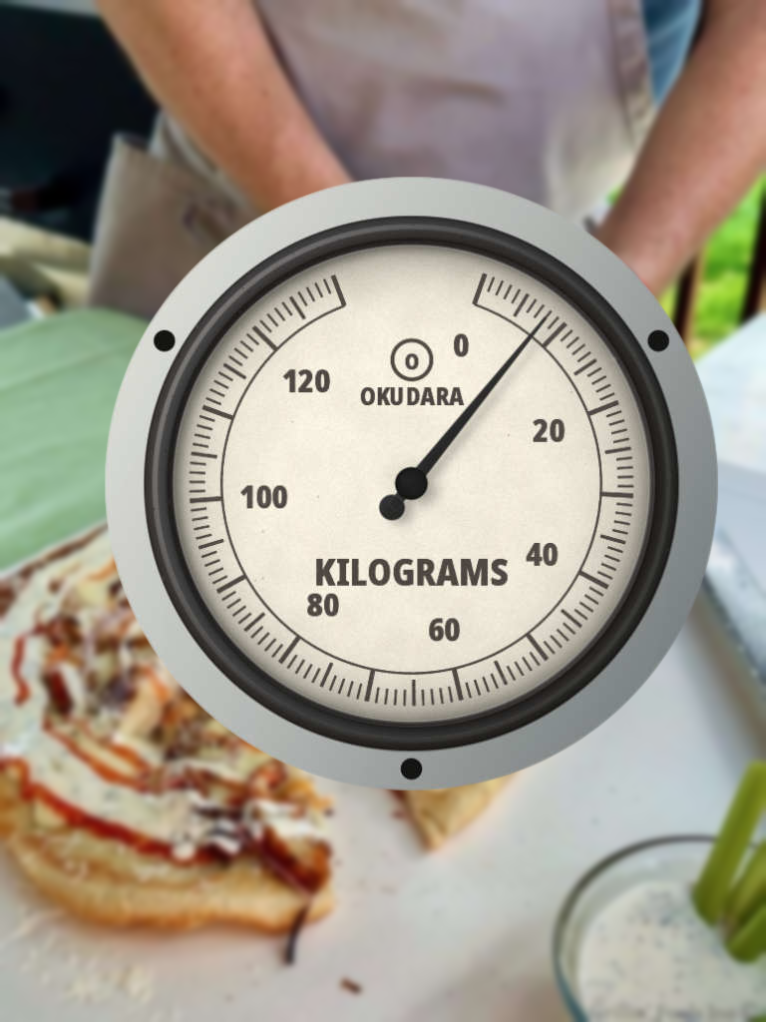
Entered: 8; kg
